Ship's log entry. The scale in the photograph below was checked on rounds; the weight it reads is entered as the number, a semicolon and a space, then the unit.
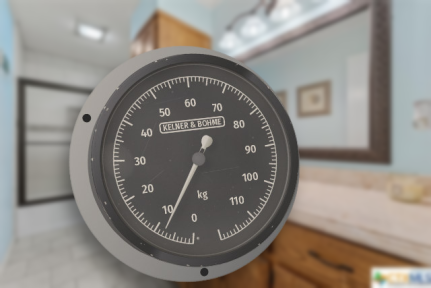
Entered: 8; kg
